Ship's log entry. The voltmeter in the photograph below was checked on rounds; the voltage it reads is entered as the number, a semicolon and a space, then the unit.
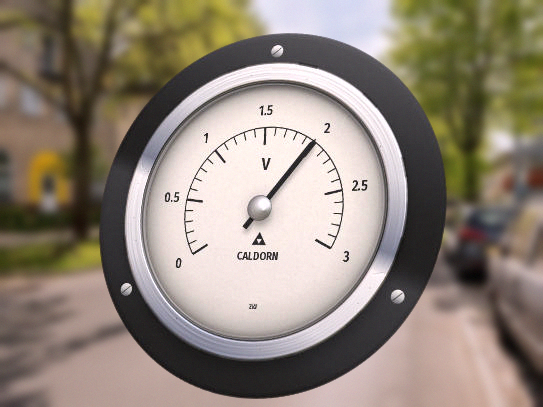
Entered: 2; V
